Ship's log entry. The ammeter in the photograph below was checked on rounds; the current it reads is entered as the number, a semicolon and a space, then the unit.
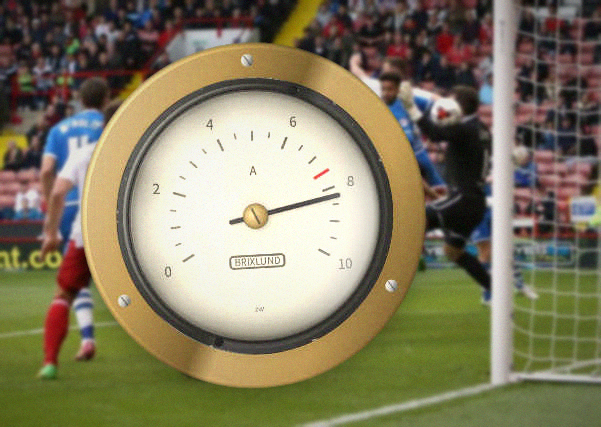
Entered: 8.25; A
